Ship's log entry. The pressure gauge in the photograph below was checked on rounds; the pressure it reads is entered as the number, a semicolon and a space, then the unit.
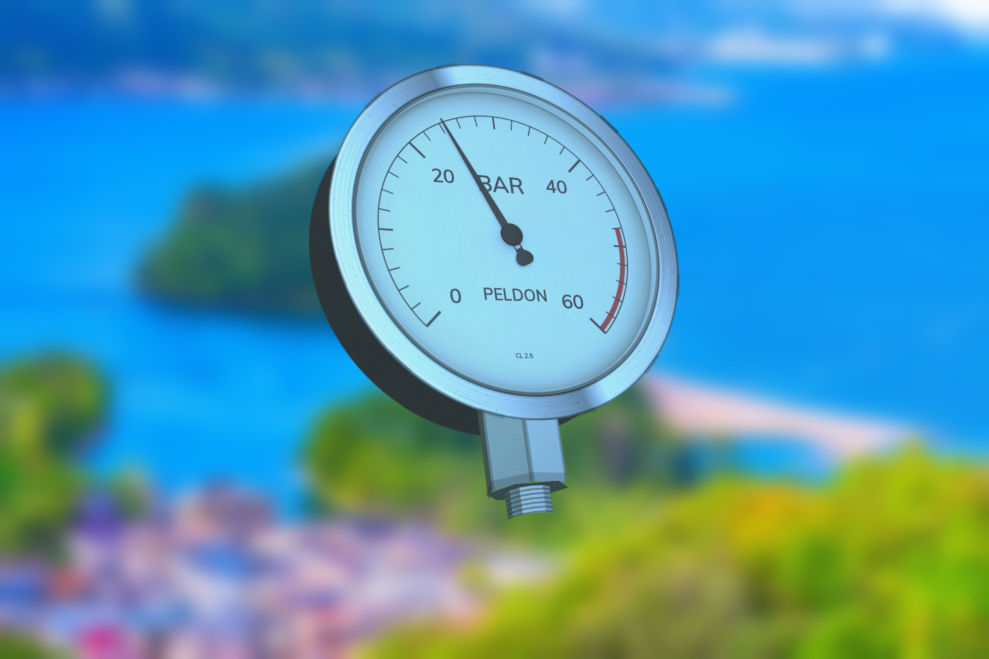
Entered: 24; bar
